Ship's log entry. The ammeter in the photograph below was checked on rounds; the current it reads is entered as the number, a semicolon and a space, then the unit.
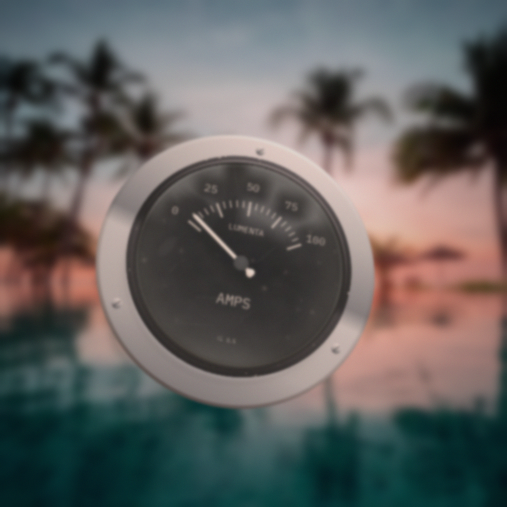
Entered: 5; A
